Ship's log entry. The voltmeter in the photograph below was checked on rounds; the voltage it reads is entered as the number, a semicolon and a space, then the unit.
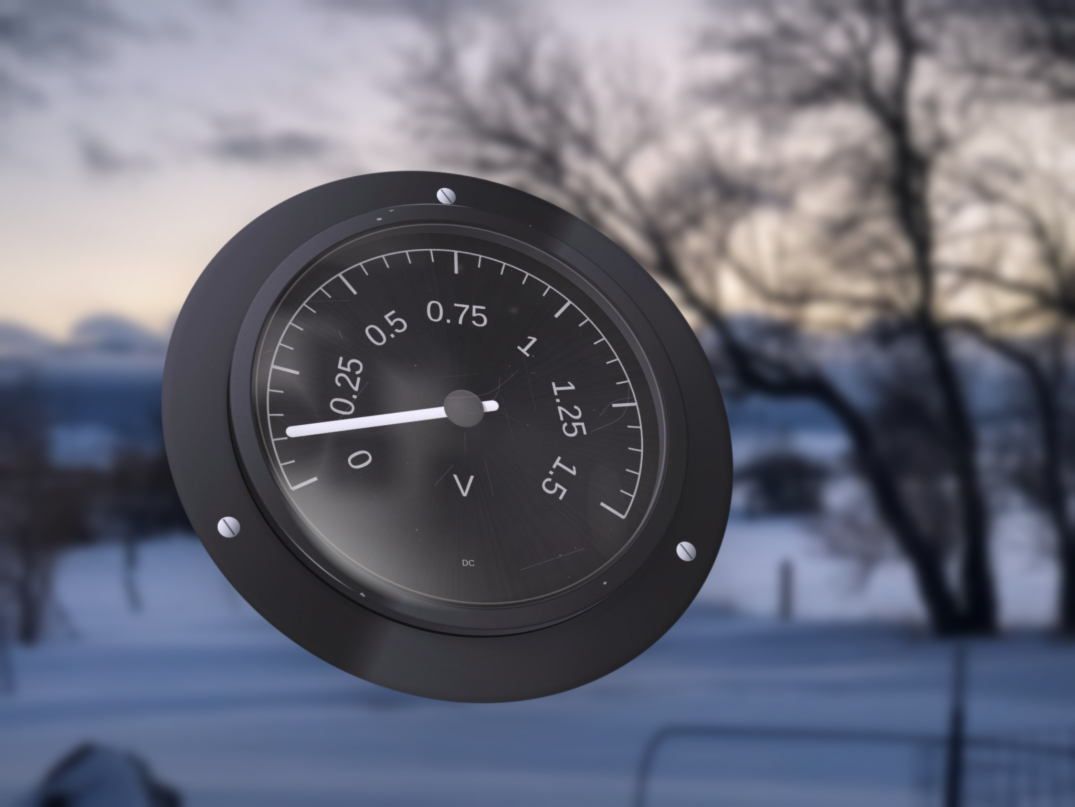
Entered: 0.1; V
